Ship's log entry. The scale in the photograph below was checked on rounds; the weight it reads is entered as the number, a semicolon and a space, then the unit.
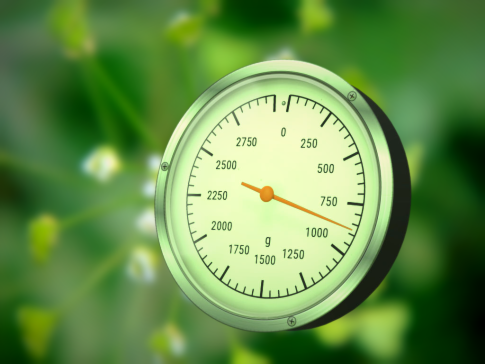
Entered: 875; g
